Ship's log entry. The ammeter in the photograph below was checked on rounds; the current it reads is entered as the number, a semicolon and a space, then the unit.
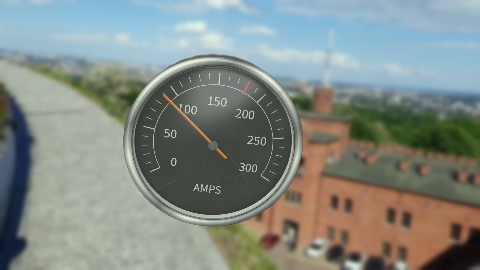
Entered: 90; A
